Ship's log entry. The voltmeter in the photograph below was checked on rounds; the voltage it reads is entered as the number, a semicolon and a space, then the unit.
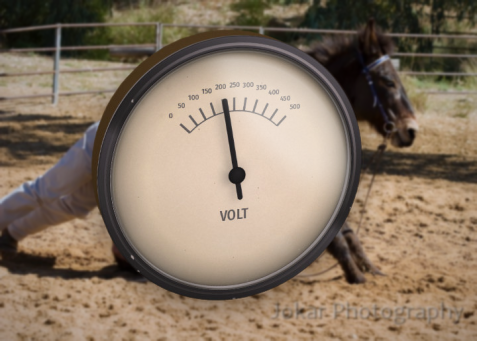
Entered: 200; V
